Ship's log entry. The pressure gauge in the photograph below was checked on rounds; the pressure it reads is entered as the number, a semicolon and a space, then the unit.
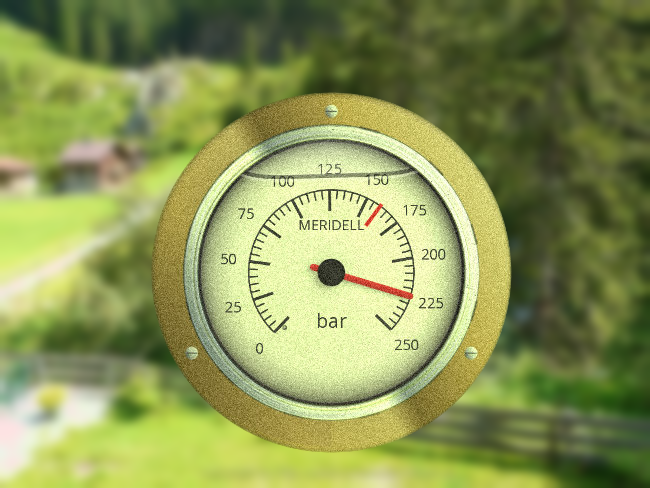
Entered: 225; bar
